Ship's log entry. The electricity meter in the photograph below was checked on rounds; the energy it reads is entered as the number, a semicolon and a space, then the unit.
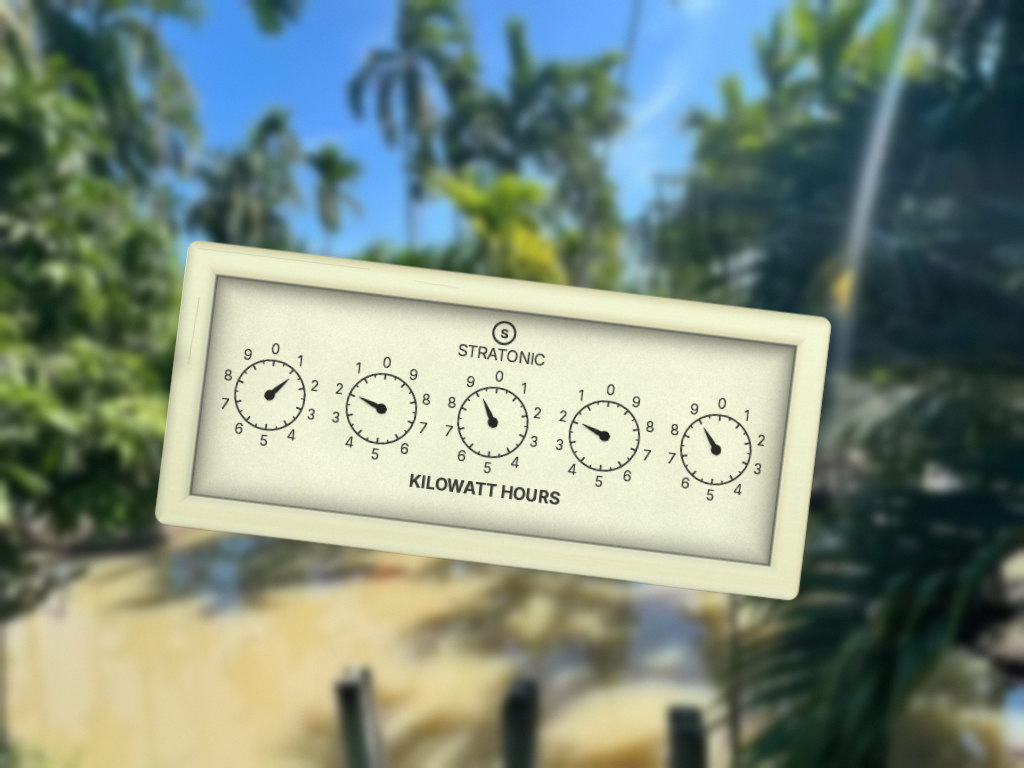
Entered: 11919; kWh
